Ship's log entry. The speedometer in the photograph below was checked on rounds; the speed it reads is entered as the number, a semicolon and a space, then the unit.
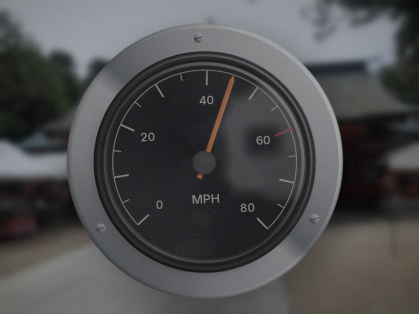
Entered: 45; mph
